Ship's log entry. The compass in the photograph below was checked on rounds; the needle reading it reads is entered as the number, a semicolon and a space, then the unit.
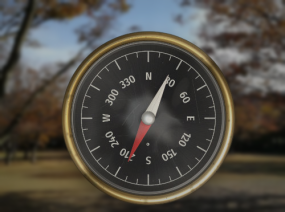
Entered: 205; °
